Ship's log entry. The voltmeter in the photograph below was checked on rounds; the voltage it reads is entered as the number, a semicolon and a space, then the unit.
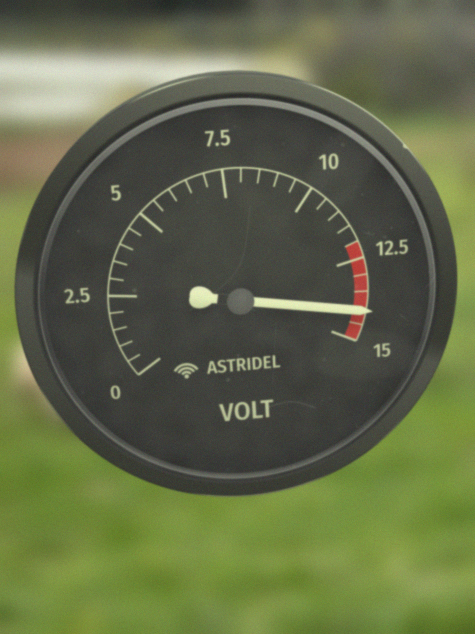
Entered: 14; V
